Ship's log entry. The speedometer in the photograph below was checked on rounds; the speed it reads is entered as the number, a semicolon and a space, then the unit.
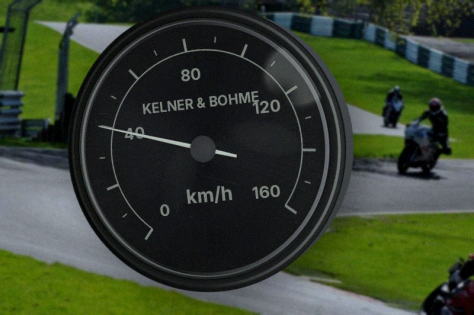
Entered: 40; km/h
